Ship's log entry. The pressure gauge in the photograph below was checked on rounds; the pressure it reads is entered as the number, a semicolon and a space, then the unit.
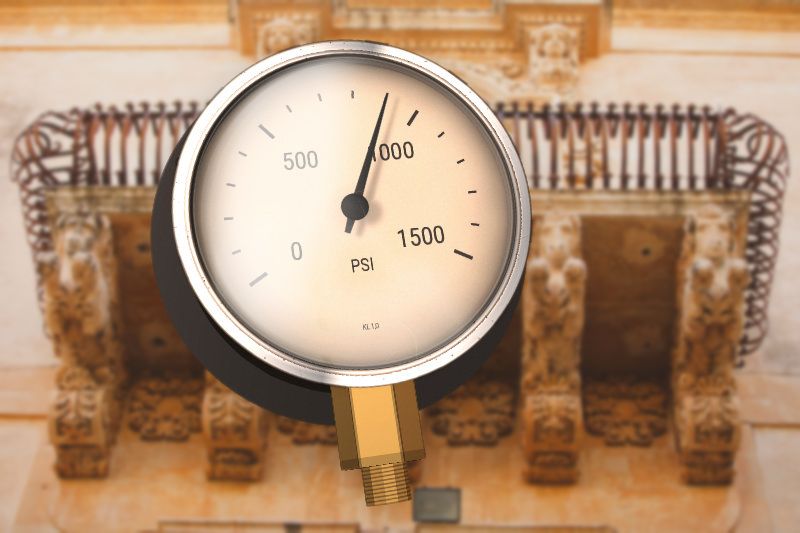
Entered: 900; psi
